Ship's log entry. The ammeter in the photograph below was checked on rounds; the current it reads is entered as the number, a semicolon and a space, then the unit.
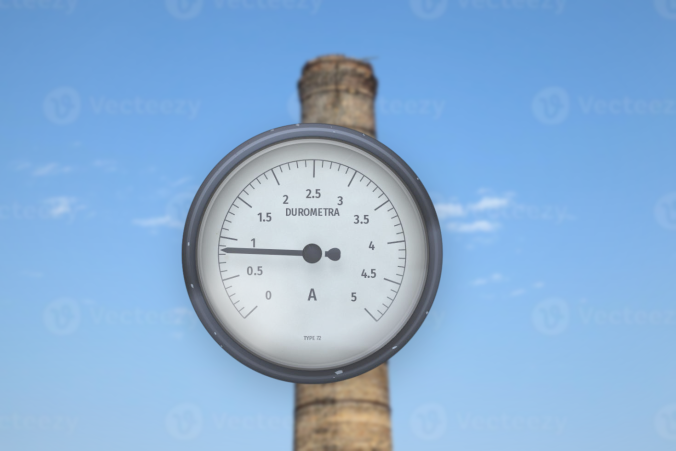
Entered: 0.85; A
